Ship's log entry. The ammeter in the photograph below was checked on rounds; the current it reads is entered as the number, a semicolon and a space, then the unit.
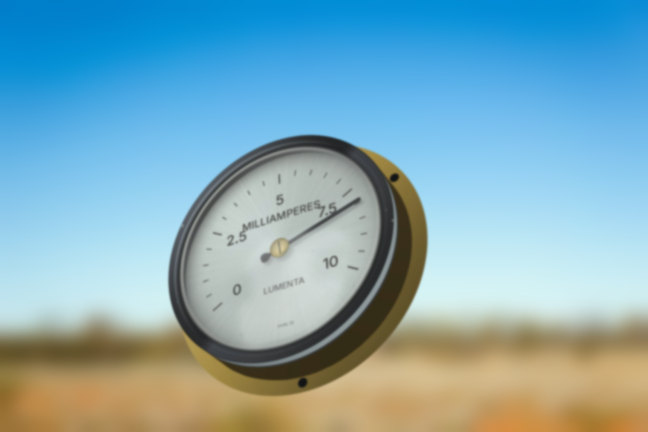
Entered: 8; mA
